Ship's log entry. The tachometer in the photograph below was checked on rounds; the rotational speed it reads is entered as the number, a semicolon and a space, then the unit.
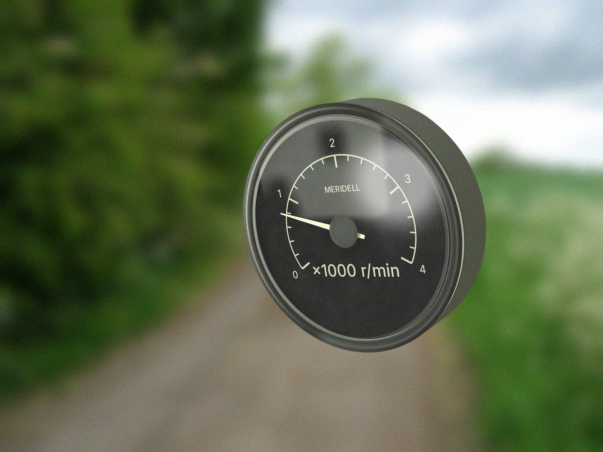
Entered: 800; rpm
